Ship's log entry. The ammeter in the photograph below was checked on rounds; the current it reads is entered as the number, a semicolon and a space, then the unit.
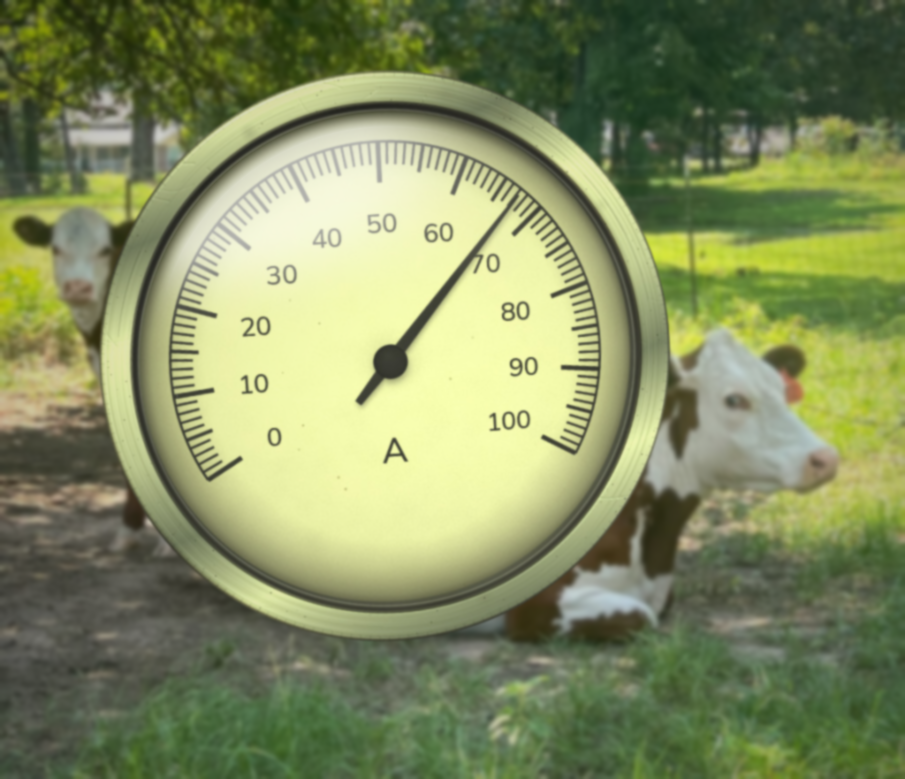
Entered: 67; A
